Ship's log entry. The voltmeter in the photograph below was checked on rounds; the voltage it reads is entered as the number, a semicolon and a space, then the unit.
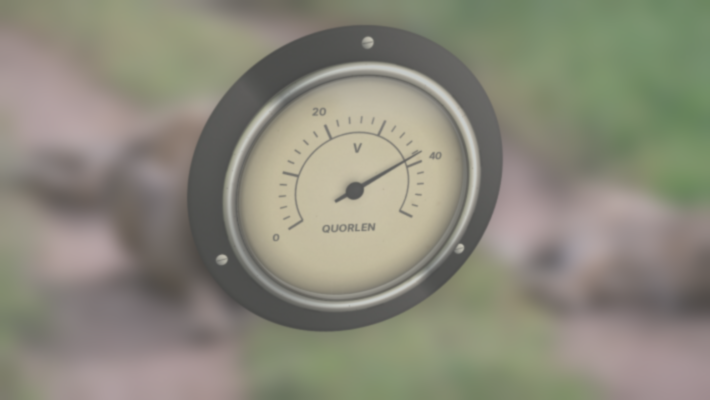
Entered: 38; V
